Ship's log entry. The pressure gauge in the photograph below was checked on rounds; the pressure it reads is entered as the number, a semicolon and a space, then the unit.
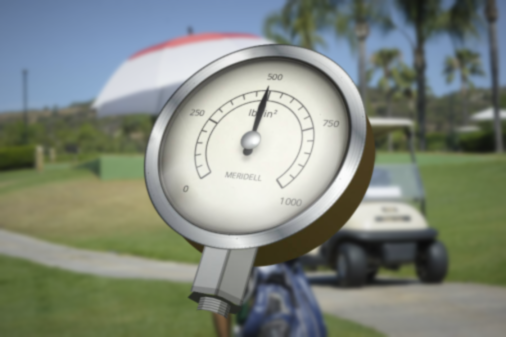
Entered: 500; psi
